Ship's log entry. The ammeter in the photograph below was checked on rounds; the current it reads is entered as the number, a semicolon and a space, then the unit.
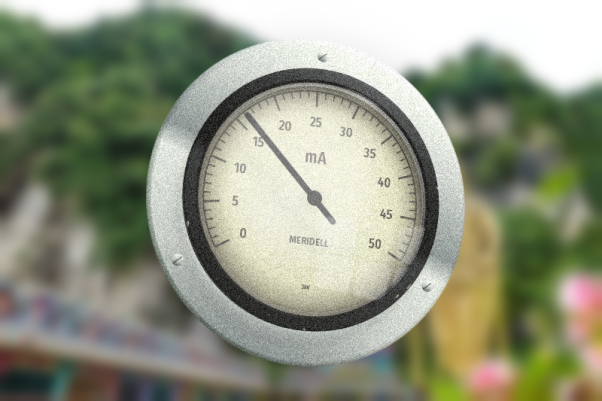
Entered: 16; mA
